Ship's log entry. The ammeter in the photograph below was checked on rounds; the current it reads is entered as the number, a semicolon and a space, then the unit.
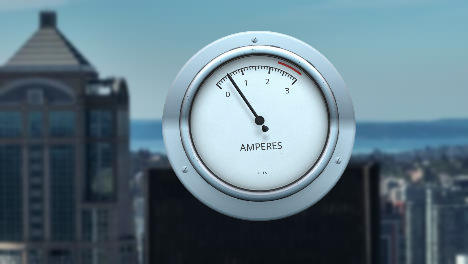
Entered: 0.5; A
